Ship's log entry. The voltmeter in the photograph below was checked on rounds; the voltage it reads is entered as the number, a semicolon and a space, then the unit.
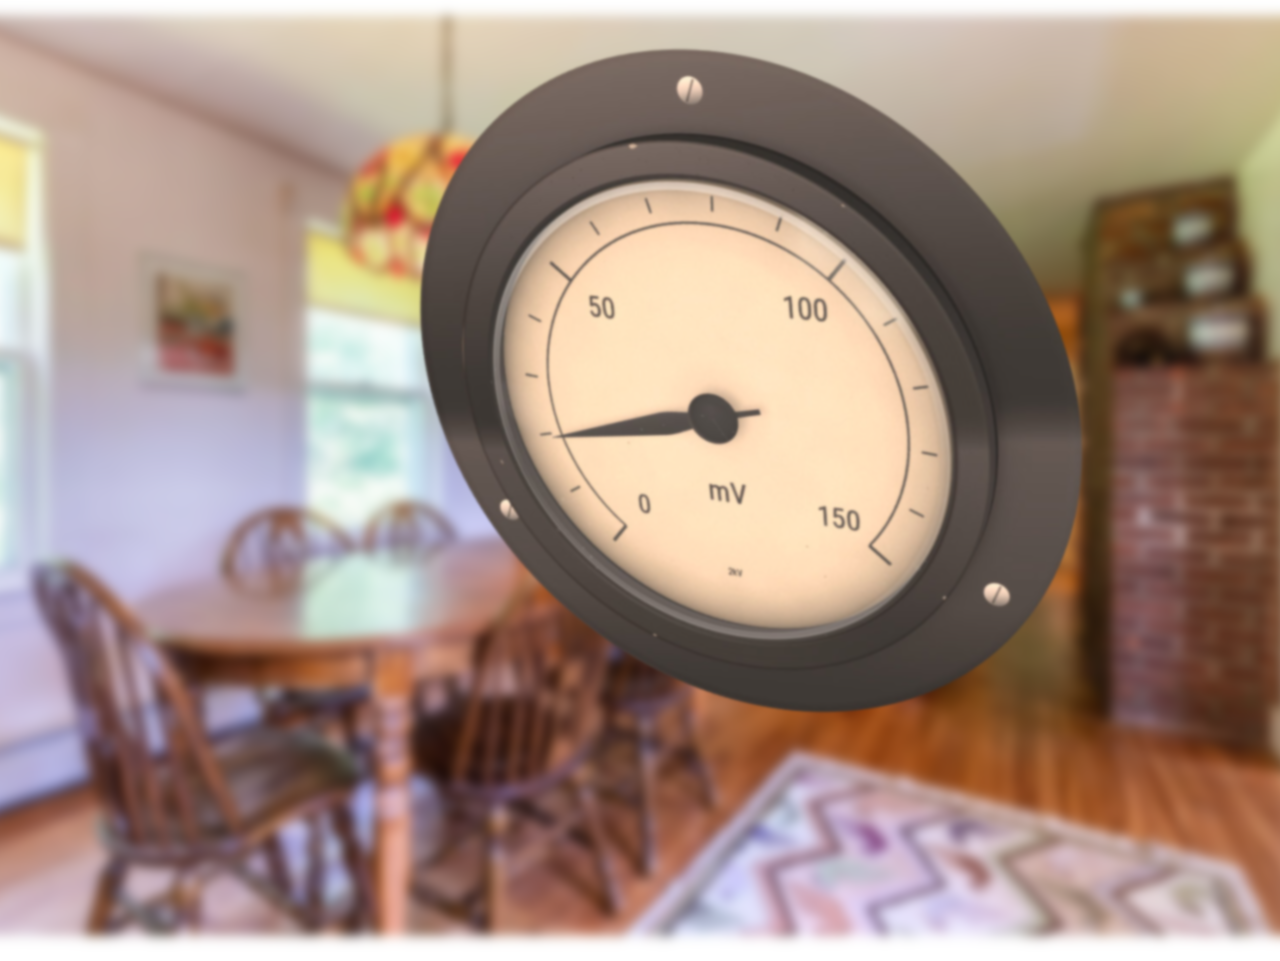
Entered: 20; mV
